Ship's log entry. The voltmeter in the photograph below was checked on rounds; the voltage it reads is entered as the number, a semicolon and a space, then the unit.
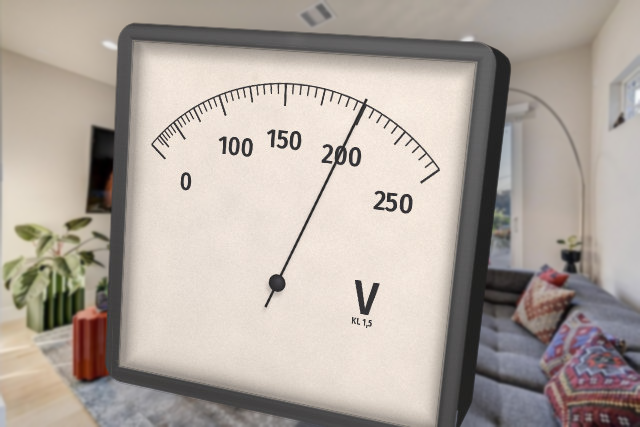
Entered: 200; V
